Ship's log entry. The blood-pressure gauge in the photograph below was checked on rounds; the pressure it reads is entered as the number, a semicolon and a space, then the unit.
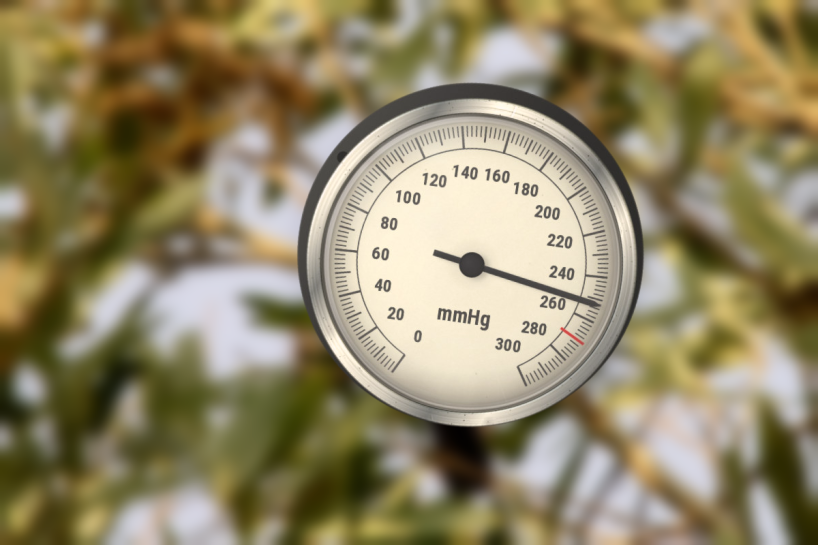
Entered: 252; mmHg
